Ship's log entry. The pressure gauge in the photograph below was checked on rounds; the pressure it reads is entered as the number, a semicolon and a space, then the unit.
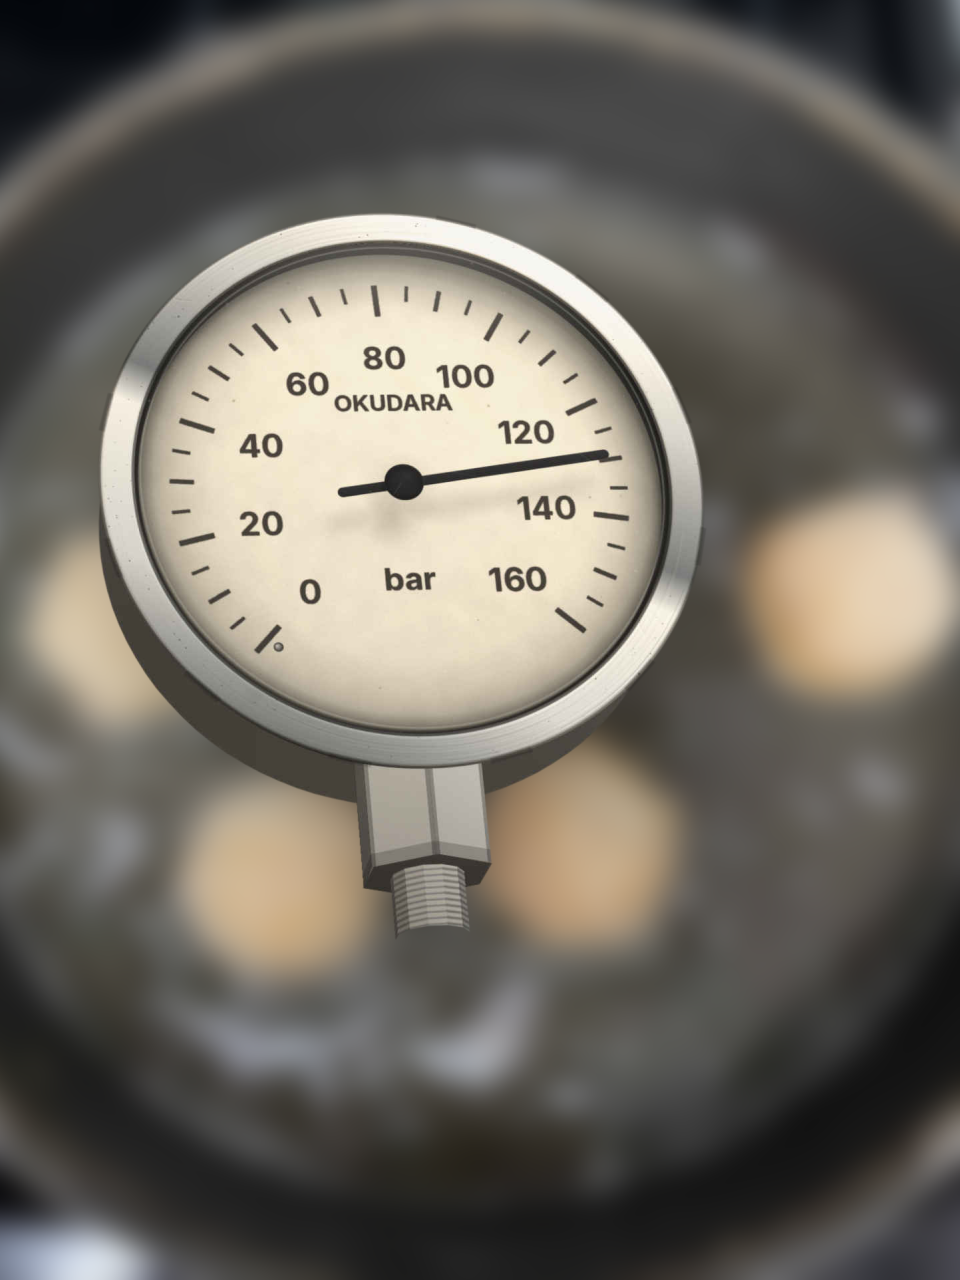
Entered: 130; bar
